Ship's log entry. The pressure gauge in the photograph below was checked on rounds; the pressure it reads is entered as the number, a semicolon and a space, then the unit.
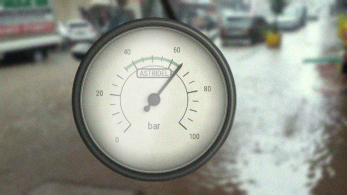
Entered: 65; bar
